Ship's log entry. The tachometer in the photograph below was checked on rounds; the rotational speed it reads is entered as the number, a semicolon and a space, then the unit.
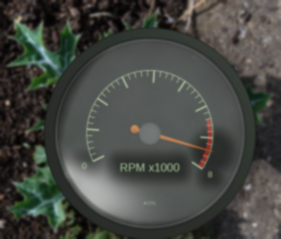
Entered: 7400; rpm
